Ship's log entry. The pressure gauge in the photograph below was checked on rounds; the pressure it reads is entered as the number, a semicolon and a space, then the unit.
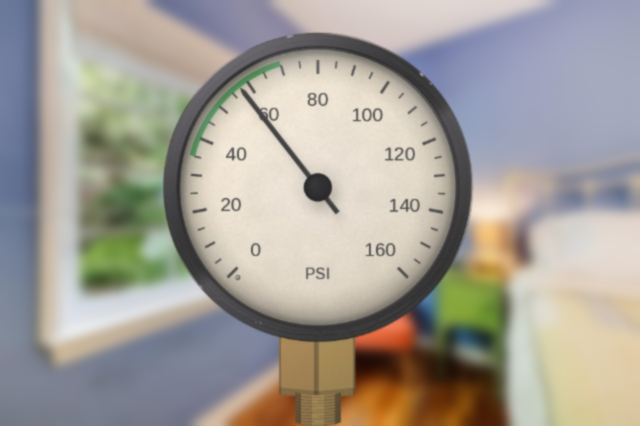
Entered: 57.5; psi
